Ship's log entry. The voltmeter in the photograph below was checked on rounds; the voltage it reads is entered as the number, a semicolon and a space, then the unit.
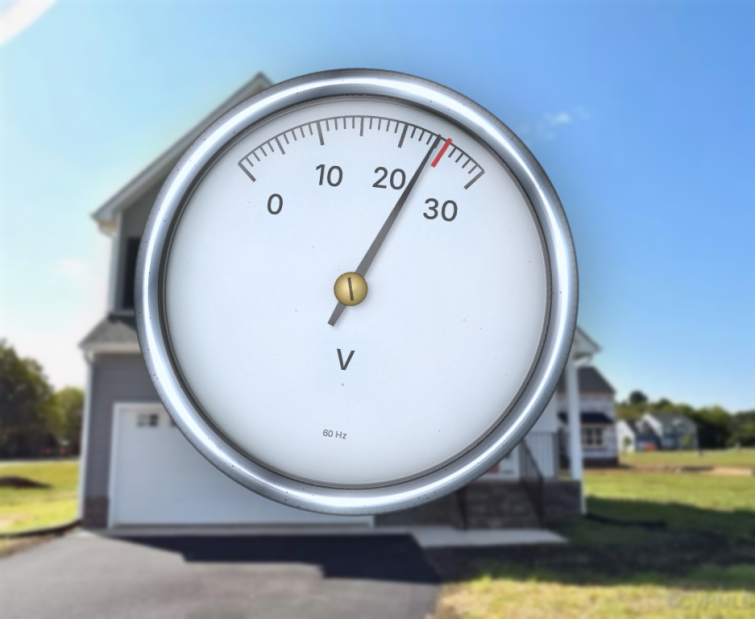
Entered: 24; V
